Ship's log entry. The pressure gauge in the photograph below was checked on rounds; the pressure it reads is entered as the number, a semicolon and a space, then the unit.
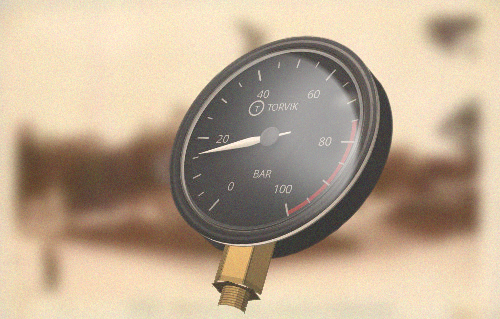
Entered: 15; bar
